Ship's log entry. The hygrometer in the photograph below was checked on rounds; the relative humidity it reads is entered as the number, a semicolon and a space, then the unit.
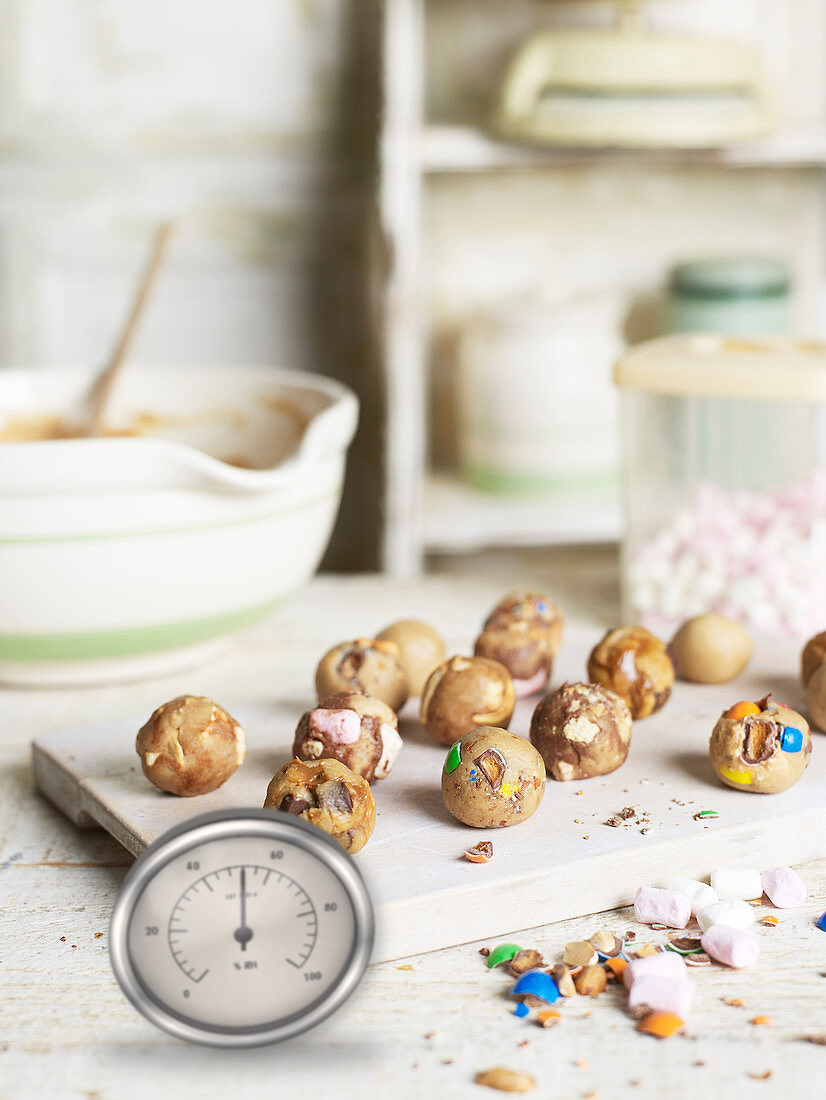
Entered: 52; %
